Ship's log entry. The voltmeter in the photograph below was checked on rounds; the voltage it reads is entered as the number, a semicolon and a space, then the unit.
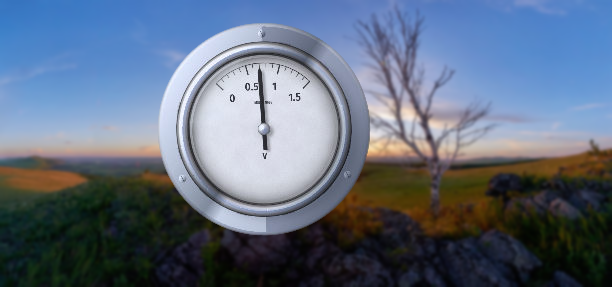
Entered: 0.7; V
